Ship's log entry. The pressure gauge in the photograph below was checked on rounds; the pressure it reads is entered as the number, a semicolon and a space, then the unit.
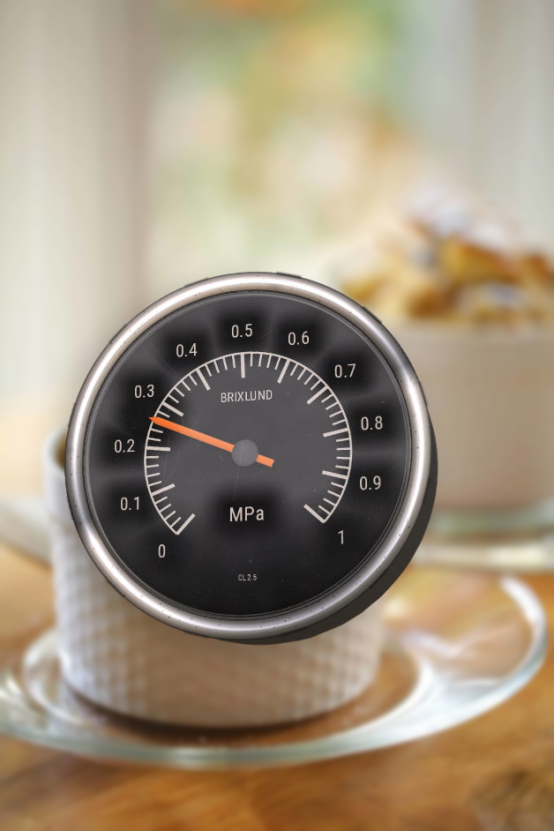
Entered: 0.26; MPa
